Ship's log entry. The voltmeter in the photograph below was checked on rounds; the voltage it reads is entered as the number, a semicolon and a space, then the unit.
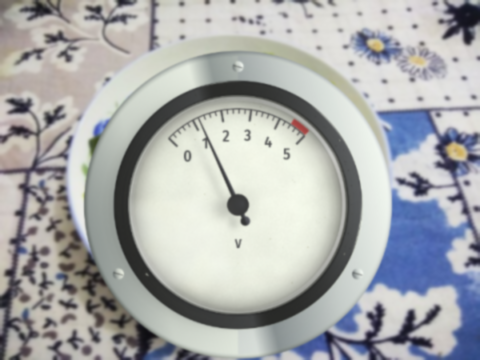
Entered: 1.2; V
